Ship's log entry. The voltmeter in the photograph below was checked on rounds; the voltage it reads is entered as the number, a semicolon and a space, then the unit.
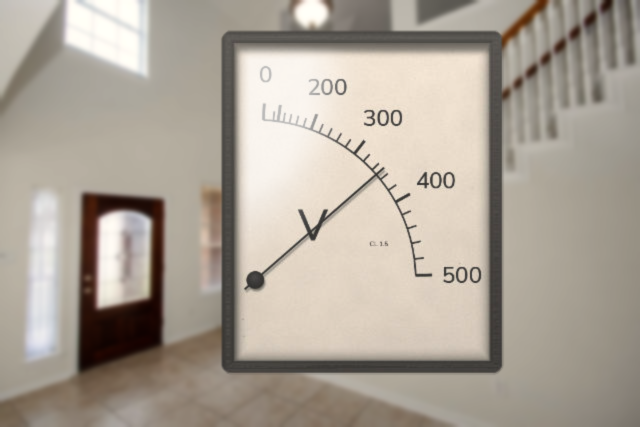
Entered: 350; V
